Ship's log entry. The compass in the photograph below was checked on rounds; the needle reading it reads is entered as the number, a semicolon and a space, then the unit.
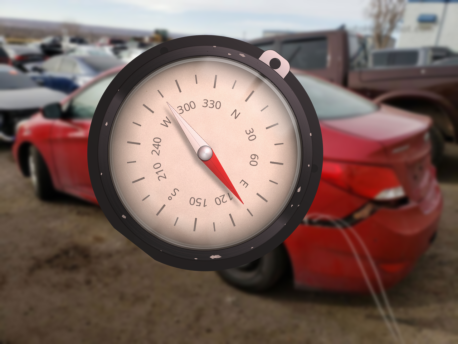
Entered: 105; °
